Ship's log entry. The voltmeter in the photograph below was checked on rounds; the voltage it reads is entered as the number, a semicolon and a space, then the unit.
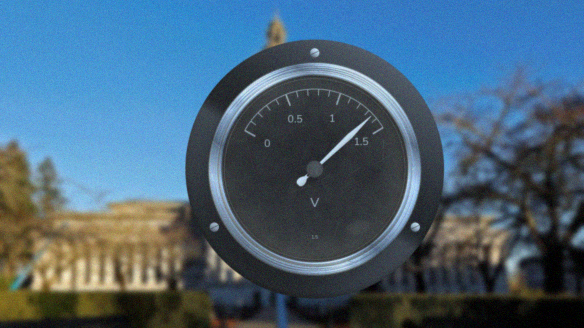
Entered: 1.35; V
